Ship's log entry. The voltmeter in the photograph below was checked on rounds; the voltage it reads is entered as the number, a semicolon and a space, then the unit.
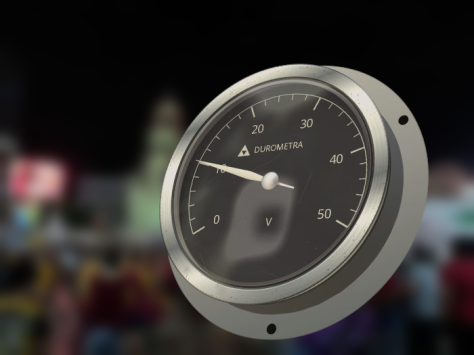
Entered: 10; V
